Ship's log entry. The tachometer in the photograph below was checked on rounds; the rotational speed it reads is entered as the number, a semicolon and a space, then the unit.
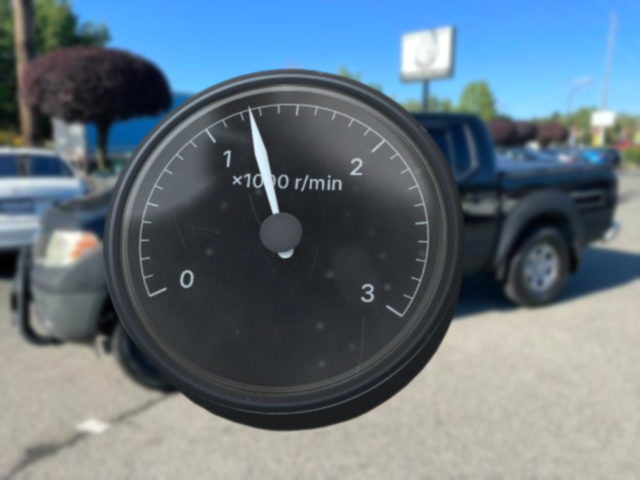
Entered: 1250; rpm
